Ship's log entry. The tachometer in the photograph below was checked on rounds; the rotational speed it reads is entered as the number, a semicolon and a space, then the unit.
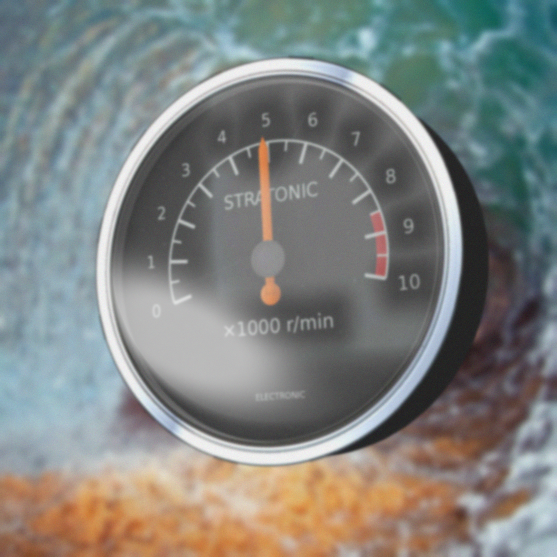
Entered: 5000; rpm
